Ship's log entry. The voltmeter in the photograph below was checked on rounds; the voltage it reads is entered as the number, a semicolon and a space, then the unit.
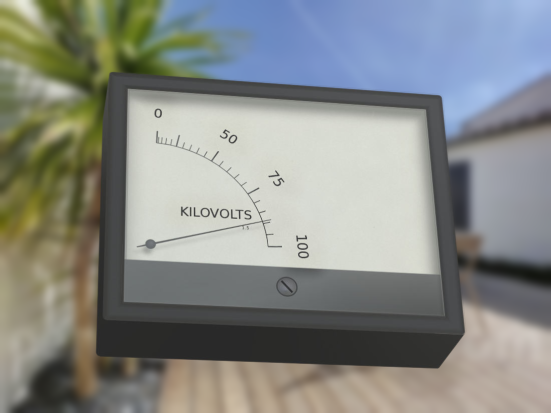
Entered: 90; kV
